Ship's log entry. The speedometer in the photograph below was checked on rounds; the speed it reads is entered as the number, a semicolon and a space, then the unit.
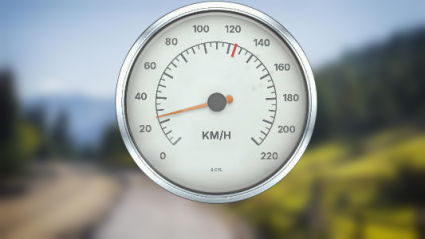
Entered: 25; km/h
